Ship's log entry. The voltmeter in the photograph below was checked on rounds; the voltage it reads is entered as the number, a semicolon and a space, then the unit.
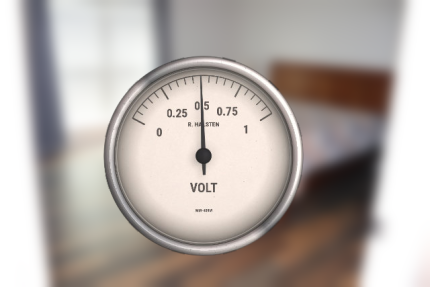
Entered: 0.5; V
